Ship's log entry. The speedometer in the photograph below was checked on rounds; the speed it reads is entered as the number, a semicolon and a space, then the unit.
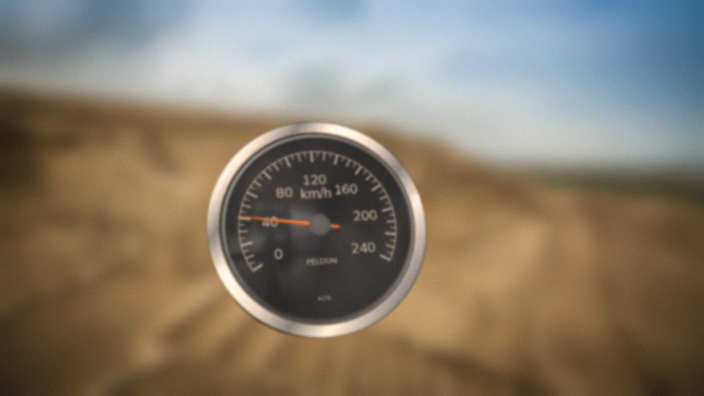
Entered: 40; km/h
